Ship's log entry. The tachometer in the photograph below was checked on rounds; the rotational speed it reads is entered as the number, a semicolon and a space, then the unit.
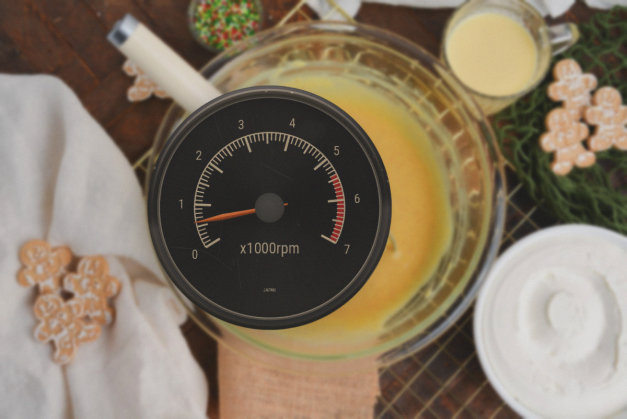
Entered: 600; rpm
